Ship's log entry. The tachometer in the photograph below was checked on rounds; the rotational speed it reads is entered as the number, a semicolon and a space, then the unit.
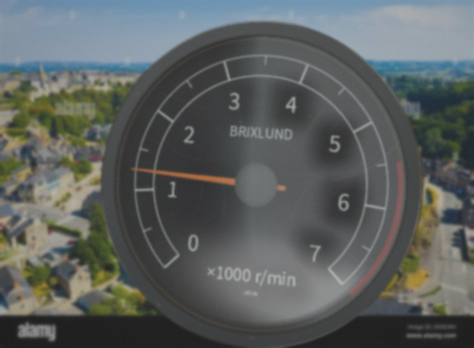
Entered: 1250; rpm
